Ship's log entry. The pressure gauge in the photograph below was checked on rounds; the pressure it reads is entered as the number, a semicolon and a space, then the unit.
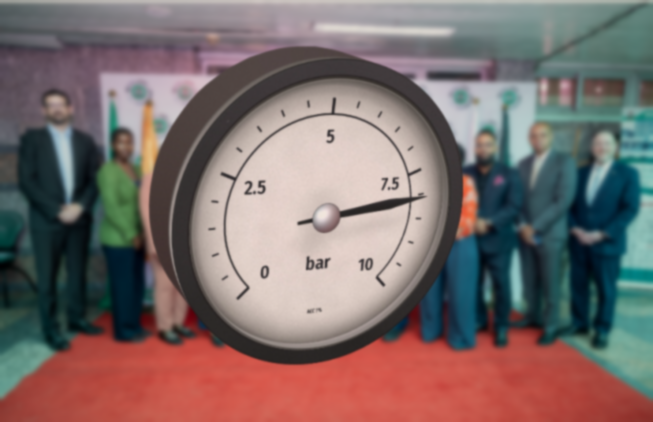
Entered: 8; bar
